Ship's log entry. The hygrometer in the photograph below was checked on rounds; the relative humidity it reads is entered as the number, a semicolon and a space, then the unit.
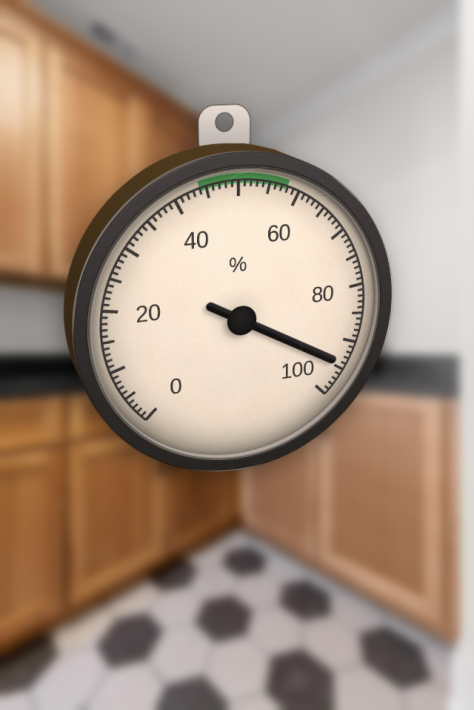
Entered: 94; %
